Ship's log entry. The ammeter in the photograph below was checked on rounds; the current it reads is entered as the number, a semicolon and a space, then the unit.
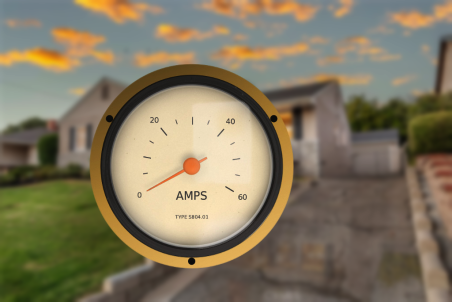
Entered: 0; A
